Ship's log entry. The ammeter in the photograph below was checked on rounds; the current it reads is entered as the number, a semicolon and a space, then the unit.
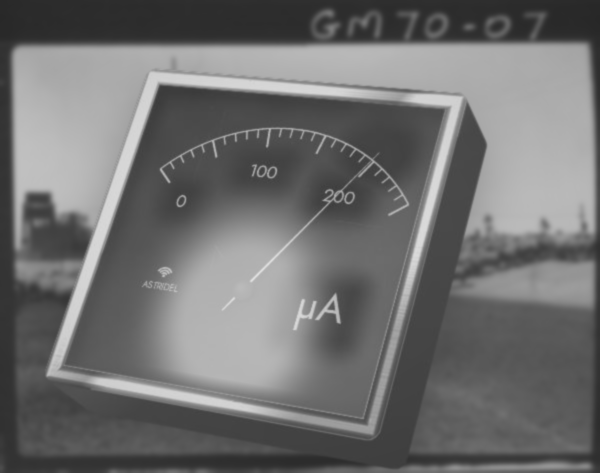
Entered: 200; µA
